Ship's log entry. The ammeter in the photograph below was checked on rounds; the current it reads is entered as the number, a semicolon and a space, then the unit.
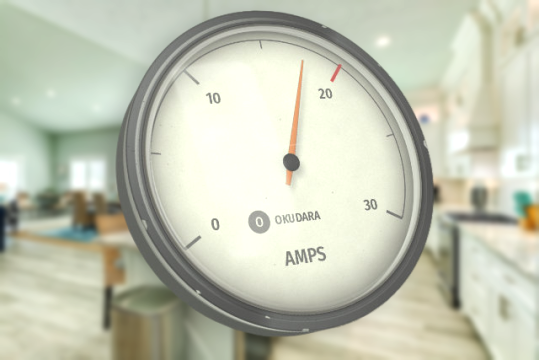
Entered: 17.5; A
